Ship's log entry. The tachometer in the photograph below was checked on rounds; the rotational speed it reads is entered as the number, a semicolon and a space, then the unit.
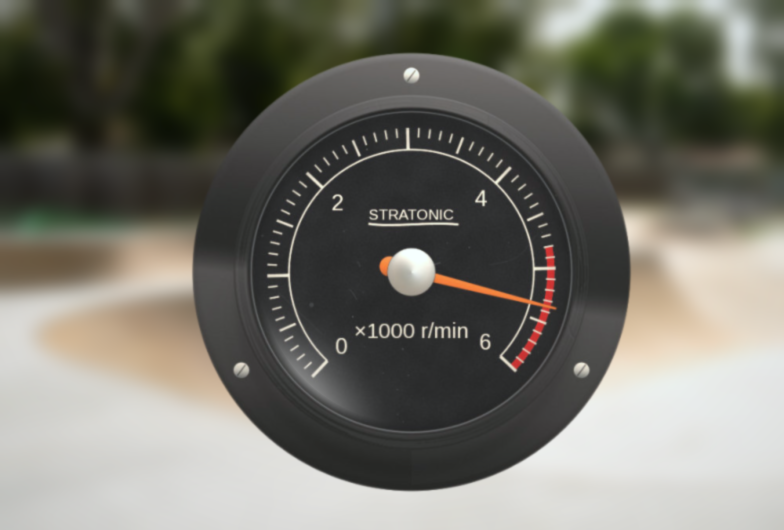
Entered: 5350; rpm
